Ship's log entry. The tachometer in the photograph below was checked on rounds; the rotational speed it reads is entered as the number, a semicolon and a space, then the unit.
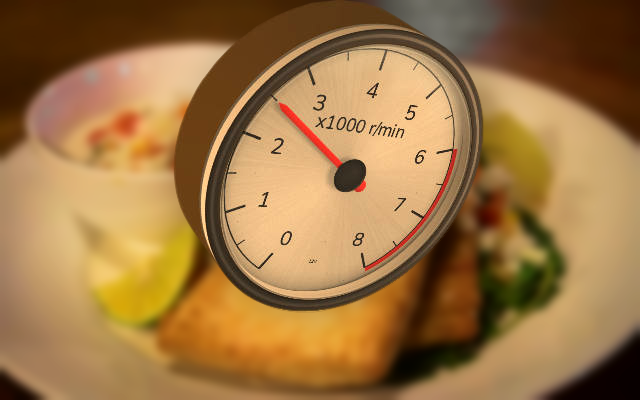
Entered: 2500; rpm
